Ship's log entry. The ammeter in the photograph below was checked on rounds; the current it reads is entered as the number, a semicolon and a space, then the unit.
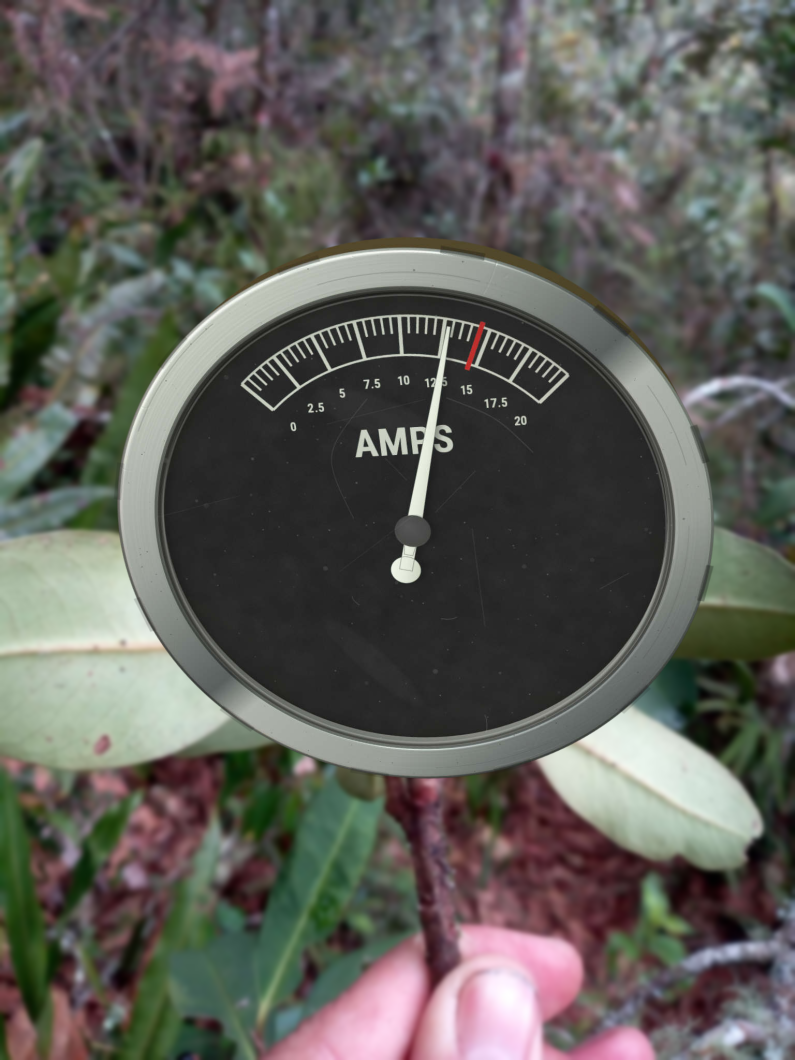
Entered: 12.75; A
